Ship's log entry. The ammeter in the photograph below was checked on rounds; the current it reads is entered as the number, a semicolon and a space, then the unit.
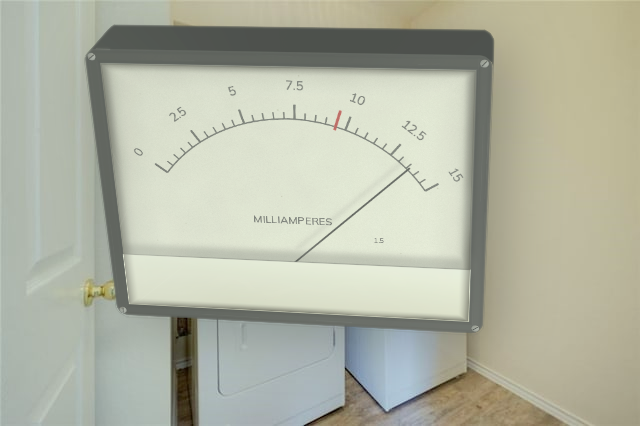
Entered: 13.5; mA
